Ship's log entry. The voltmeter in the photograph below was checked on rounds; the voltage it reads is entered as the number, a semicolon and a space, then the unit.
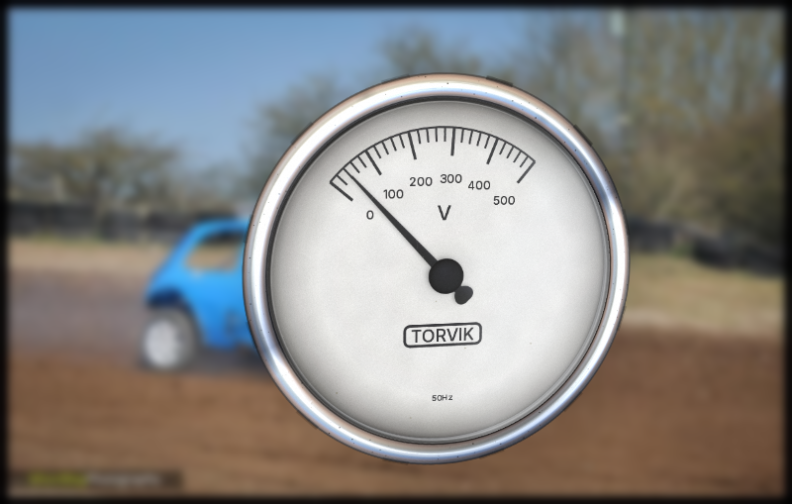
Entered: 40; V
